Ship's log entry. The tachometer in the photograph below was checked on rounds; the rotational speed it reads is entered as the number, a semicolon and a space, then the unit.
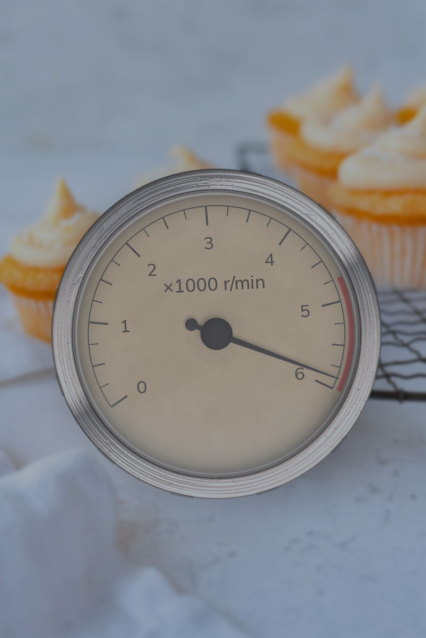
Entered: 5875; rpm
